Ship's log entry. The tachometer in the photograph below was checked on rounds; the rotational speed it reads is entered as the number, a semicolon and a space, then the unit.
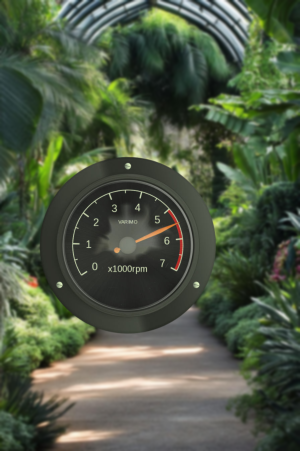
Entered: 5500; rpm
